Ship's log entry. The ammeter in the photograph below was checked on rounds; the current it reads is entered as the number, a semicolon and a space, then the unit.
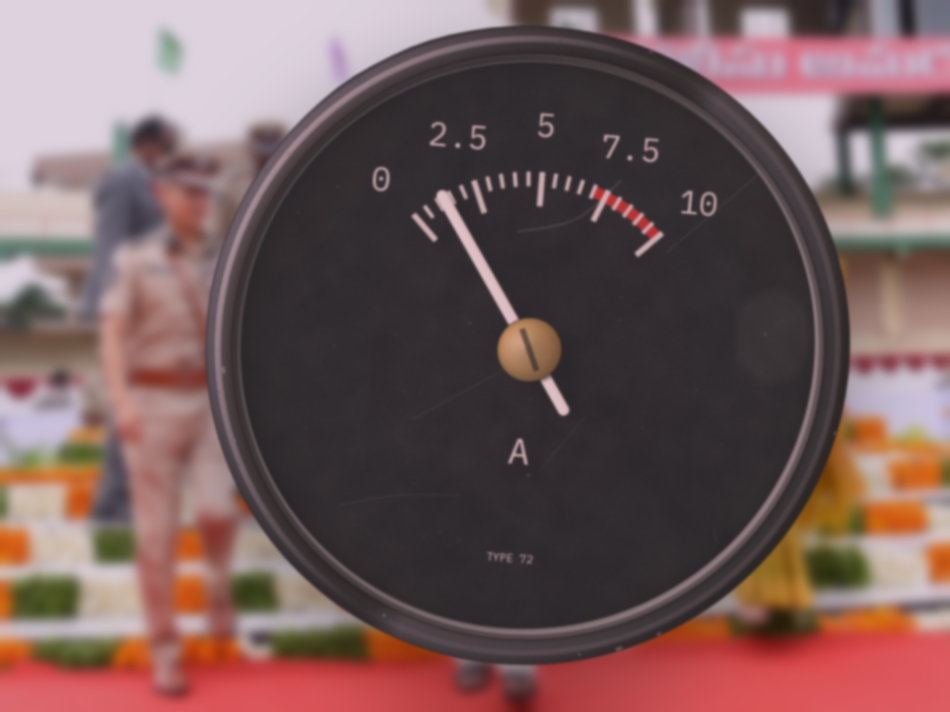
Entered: 1.25; A
